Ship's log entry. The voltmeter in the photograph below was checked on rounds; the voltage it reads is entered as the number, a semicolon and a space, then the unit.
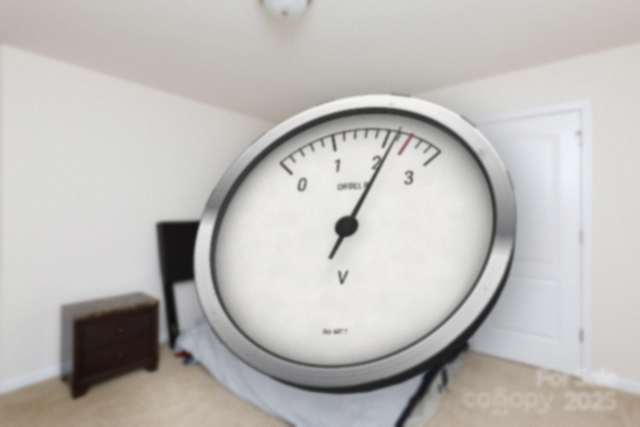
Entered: 2.2; V
